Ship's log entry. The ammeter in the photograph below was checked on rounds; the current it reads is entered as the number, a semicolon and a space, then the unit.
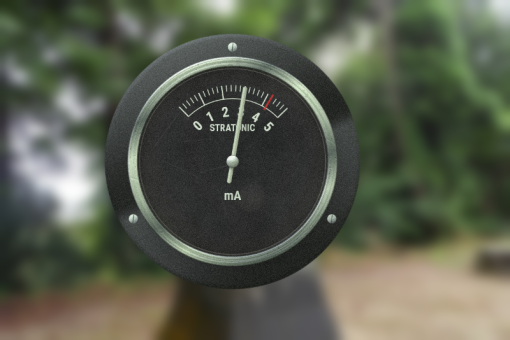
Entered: 3; mA
